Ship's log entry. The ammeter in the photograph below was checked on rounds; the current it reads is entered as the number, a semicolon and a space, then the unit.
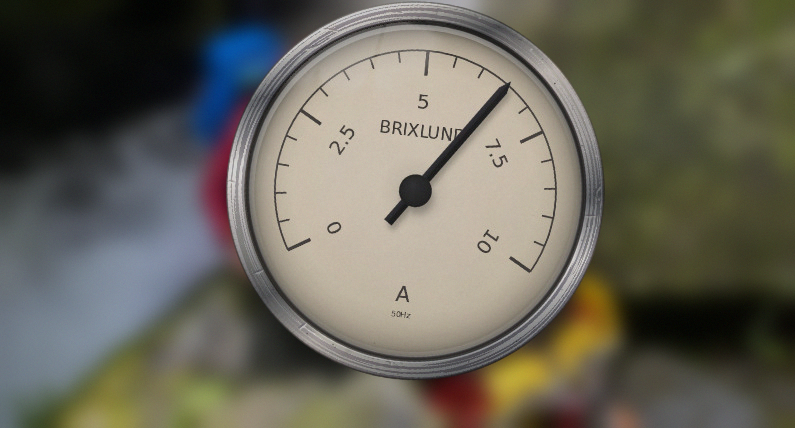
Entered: 6.5; A
